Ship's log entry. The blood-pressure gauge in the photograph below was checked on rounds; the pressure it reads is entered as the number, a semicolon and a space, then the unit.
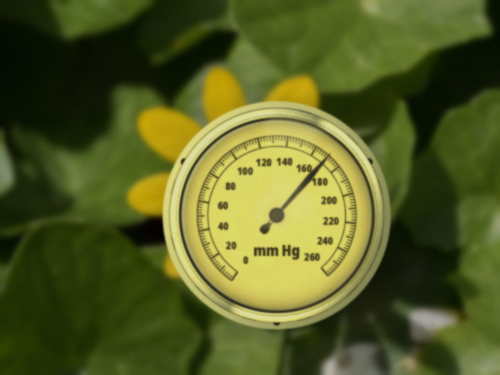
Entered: 170; mmHg
